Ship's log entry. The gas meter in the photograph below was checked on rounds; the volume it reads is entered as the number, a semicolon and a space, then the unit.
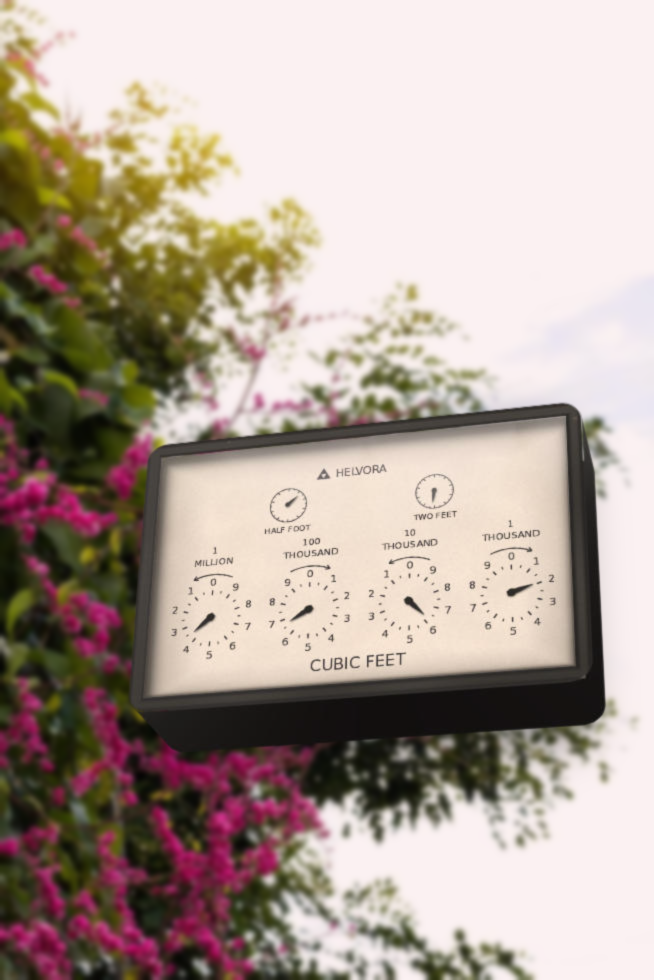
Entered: 366200; ft³
